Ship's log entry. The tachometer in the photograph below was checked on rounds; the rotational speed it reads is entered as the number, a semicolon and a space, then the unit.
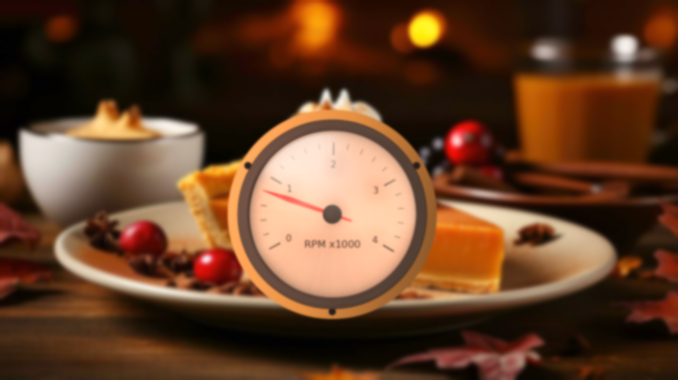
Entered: 800; rpm
